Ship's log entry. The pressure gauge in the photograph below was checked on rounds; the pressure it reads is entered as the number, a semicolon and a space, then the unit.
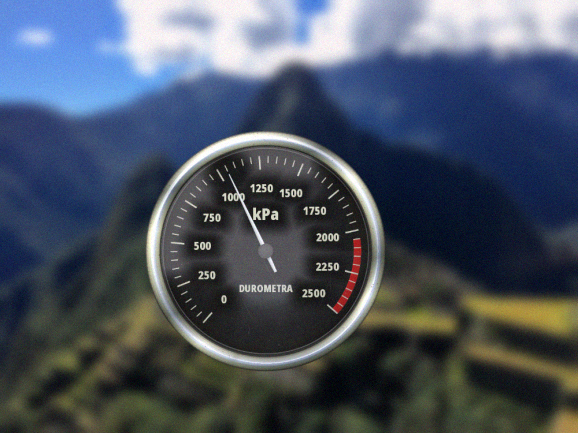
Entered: 1050; kPa
